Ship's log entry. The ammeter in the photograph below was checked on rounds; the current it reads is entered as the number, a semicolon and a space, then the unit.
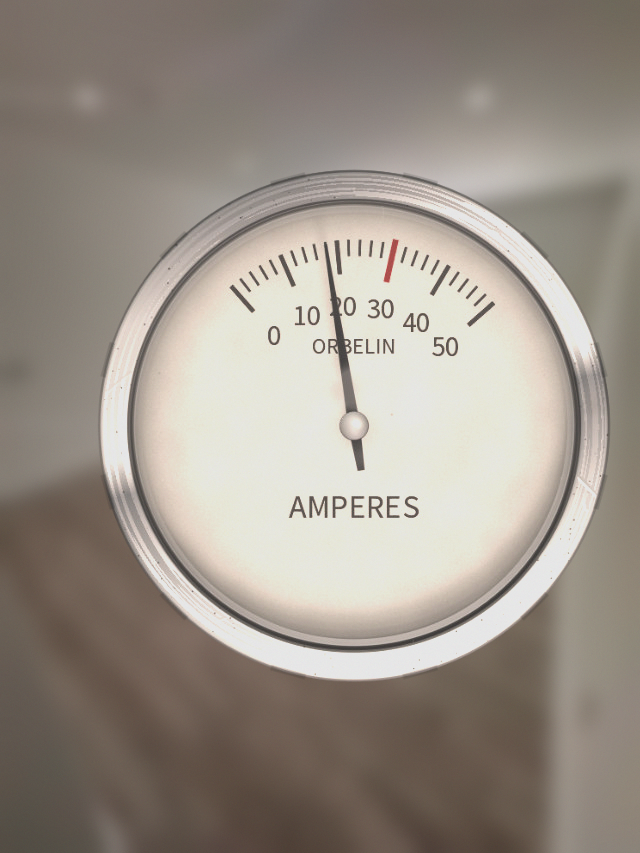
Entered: 18; A
